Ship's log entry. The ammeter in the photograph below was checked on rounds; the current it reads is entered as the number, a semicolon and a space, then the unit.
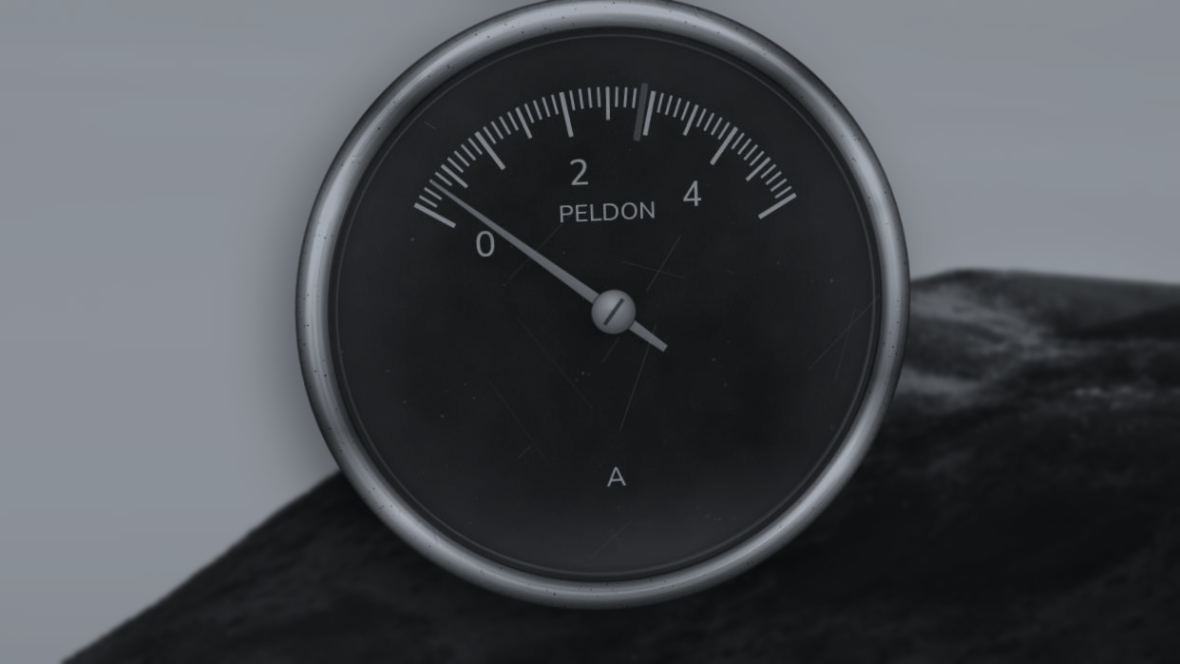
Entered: 0.3; A
